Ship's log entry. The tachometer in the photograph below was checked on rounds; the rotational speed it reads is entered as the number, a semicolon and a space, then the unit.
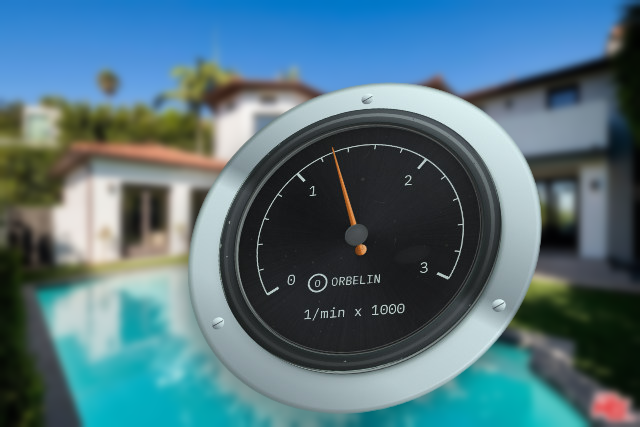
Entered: 1300; rpm
